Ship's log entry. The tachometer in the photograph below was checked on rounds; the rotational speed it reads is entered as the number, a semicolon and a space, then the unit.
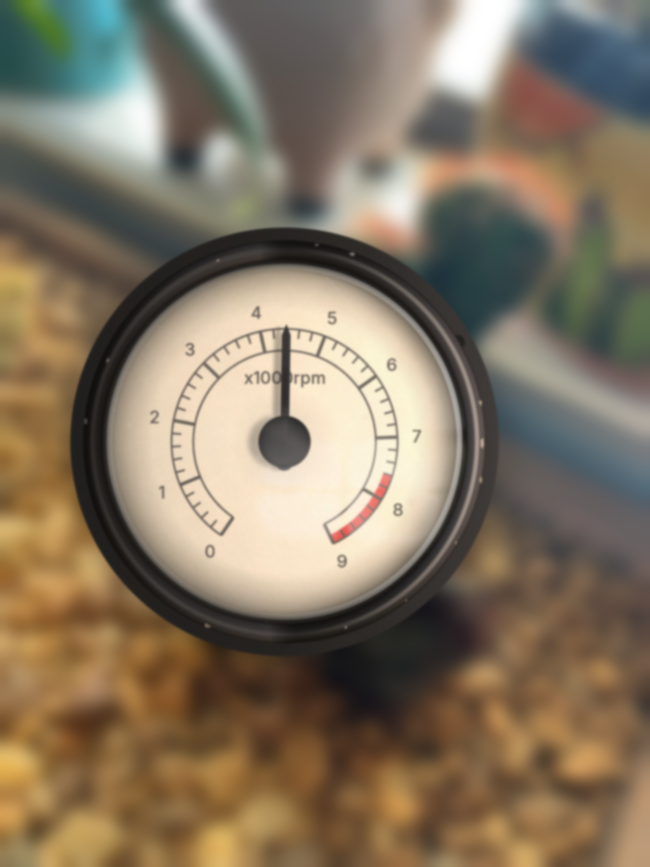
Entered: 4400; rpm
